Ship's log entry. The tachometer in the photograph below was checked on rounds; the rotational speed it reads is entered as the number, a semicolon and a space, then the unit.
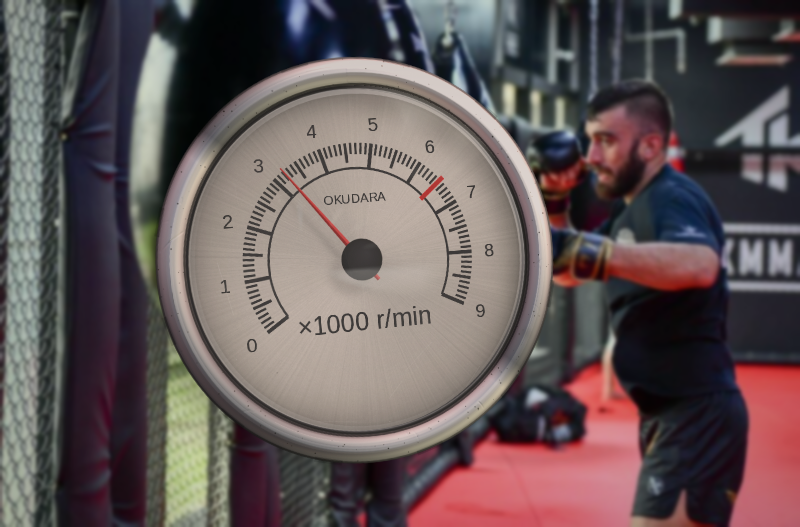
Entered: 3200; rpm
